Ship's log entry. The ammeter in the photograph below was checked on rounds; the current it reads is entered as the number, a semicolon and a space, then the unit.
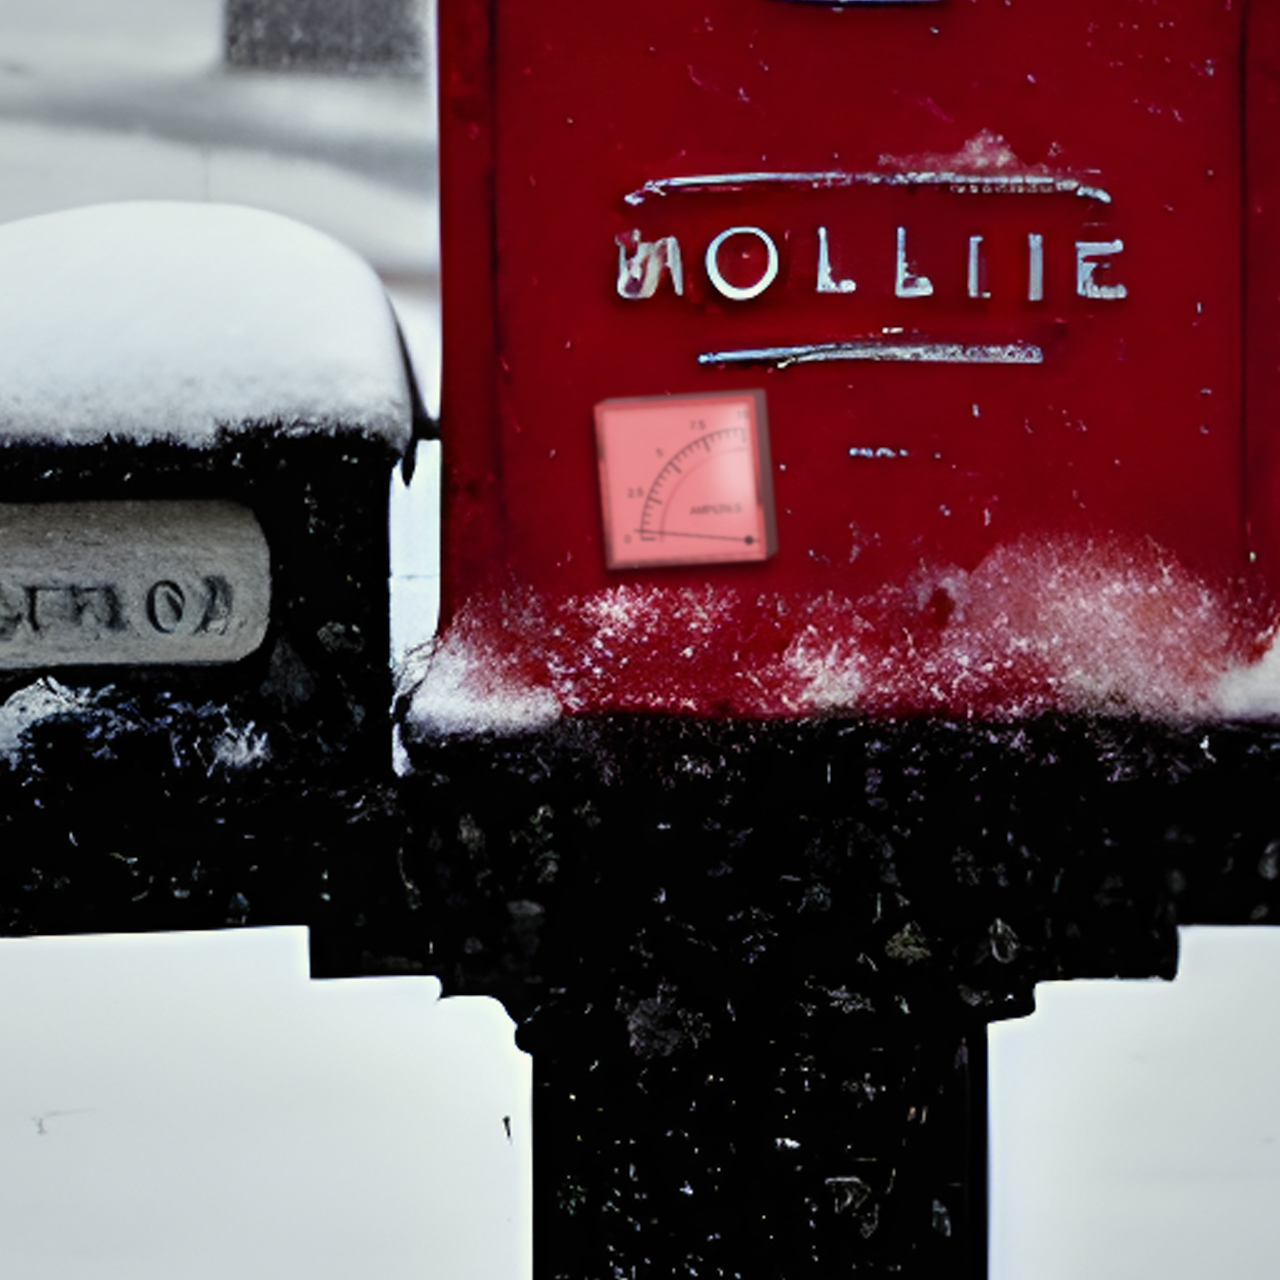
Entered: 0.5; A
